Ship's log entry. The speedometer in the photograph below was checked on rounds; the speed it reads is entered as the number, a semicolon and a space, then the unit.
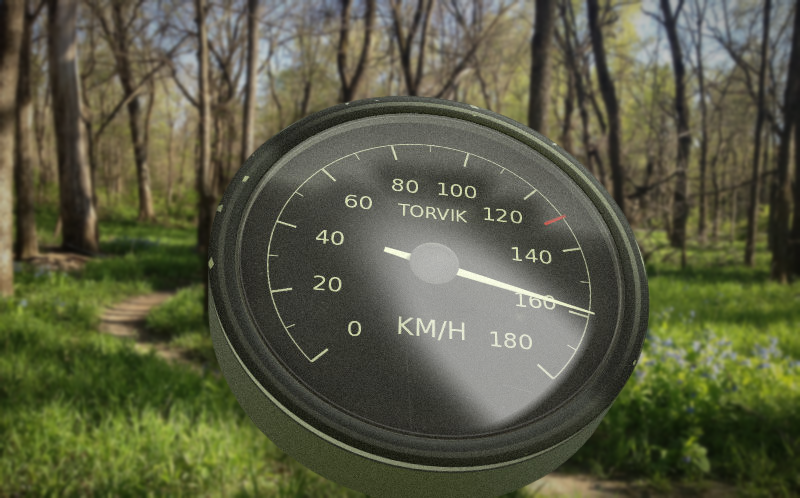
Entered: 160; km/h
